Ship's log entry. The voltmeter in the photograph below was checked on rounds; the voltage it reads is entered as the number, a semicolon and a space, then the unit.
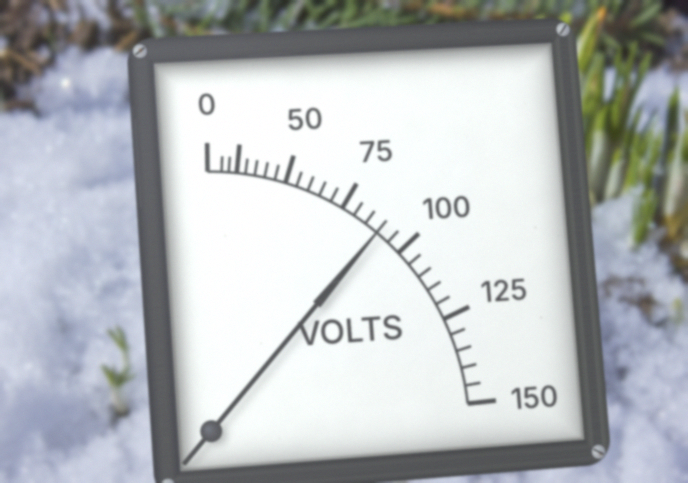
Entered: 90; V
